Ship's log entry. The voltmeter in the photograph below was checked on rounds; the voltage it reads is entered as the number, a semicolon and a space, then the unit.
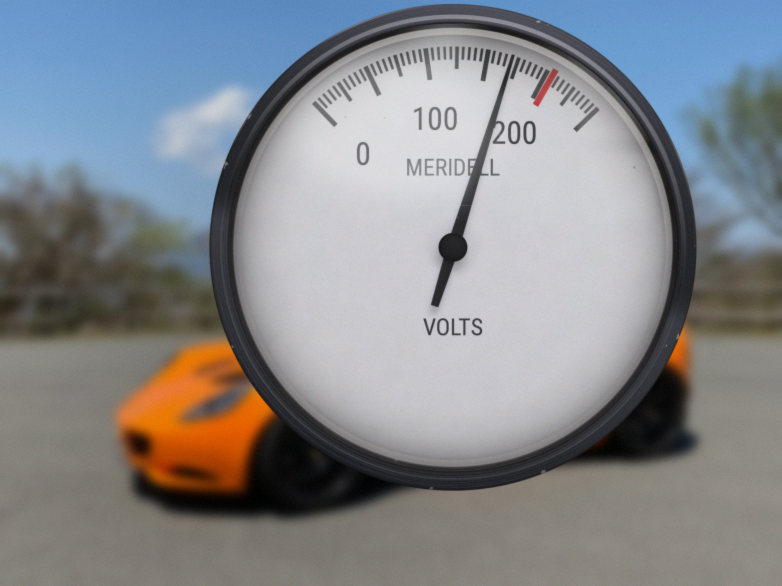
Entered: 170; V
